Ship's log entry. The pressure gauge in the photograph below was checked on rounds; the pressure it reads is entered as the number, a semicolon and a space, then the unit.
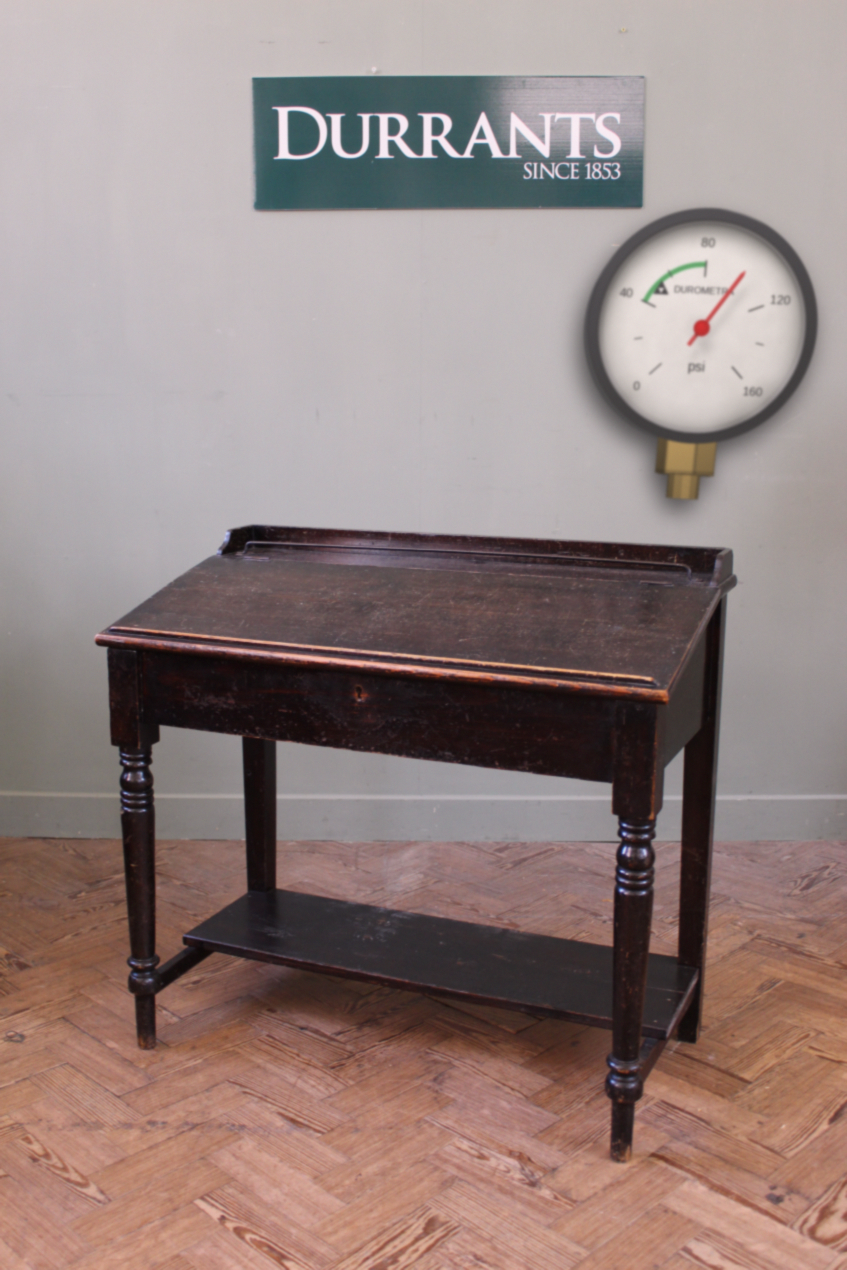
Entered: 100; psi
